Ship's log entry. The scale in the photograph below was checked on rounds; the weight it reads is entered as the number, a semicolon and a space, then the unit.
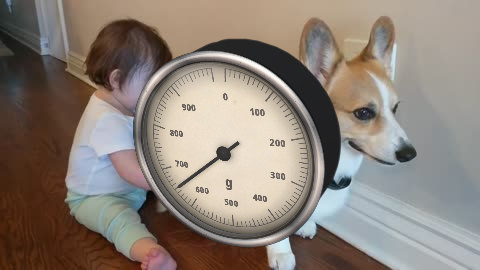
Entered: 650; g
